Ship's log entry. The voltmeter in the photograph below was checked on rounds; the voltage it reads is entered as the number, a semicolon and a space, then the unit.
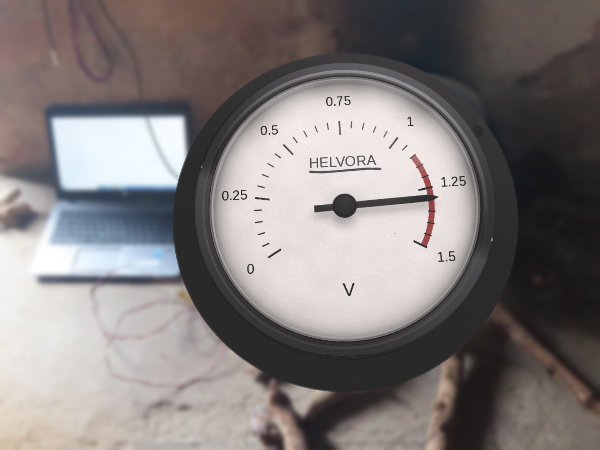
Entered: 1.3; V
